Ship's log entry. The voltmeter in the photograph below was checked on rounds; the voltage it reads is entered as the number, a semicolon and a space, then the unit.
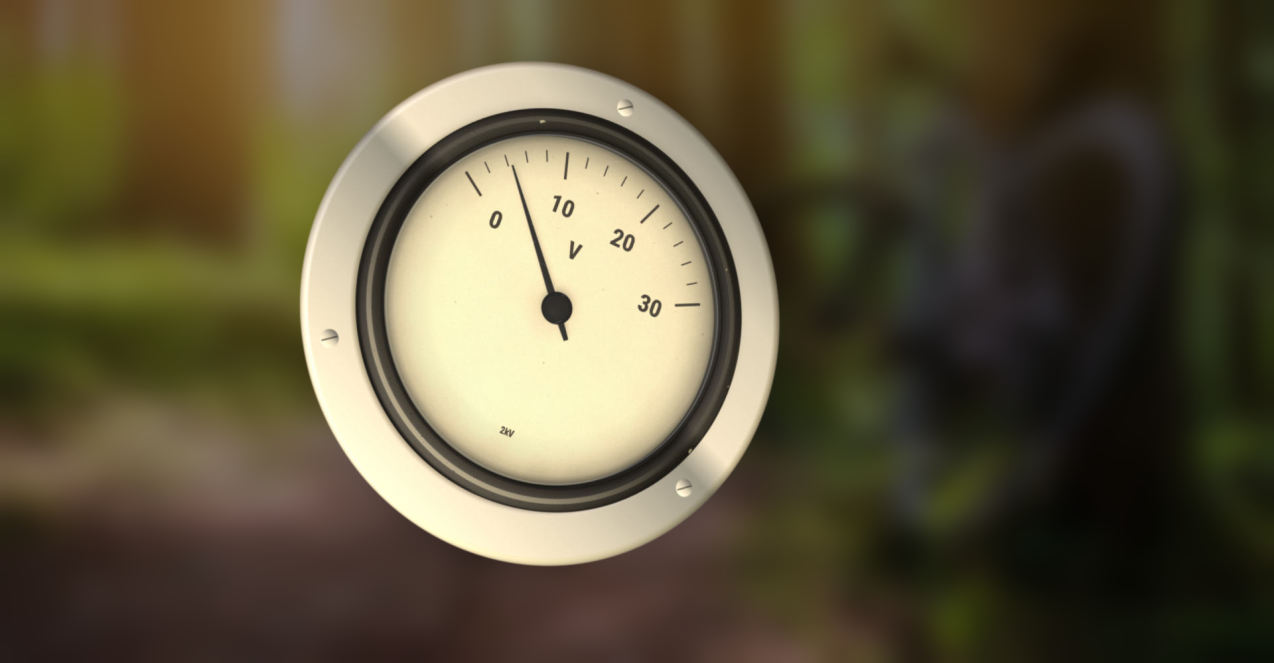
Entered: 4; V
